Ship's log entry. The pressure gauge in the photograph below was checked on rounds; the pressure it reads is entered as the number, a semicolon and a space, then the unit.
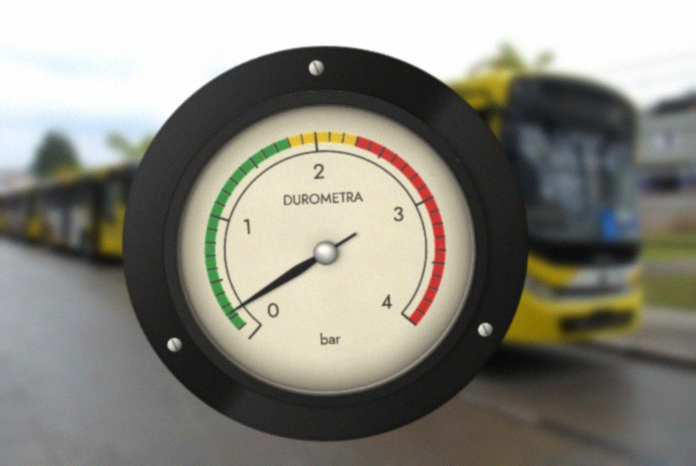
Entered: 0.25; bar
